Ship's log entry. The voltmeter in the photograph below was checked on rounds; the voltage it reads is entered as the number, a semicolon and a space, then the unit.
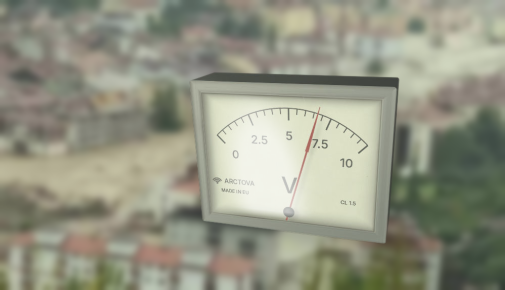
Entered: 6.75; V
